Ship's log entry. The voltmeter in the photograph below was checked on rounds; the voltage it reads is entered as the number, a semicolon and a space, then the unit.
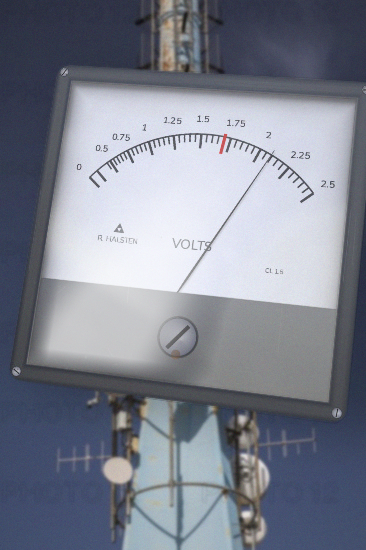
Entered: 2.1; V
